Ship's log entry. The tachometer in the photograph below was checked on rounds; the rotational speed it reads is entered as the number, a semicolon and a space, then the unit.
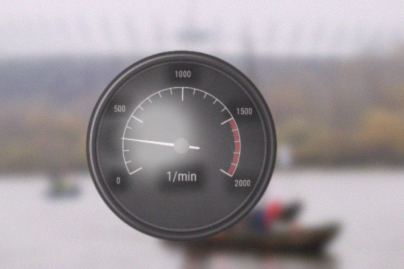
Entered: 300; rpm
